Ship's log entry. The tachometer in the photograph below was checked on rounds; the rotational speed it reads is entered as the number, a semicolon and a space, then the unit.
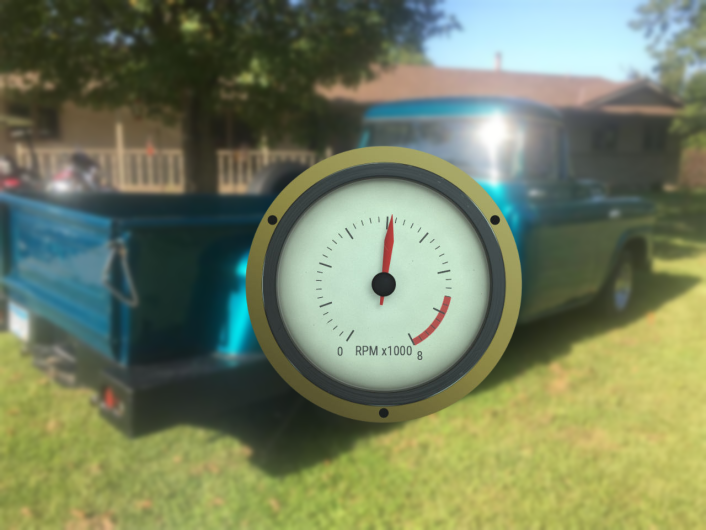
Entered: 4100; rpm
